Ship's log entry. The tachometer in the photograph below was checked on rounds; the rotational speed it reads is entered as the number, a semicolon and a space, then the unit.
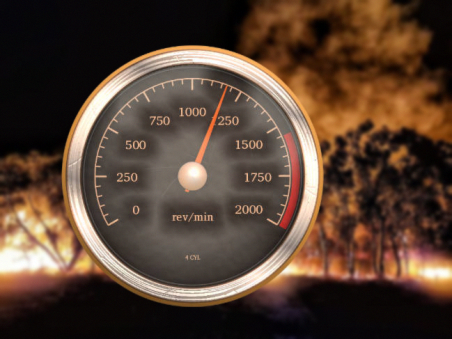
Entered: 1175; rpm
